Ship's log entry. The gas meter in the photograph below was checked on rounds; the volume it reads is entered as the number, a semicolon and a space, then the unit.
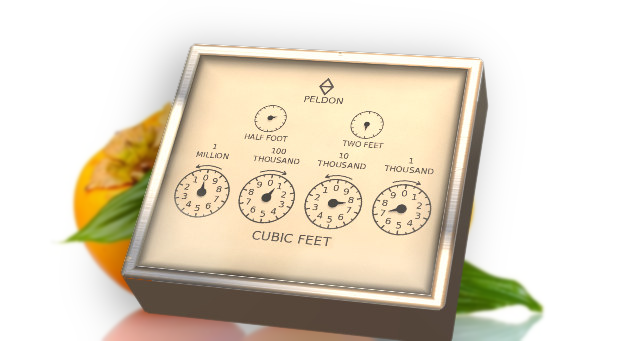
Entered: 7700; ft³
